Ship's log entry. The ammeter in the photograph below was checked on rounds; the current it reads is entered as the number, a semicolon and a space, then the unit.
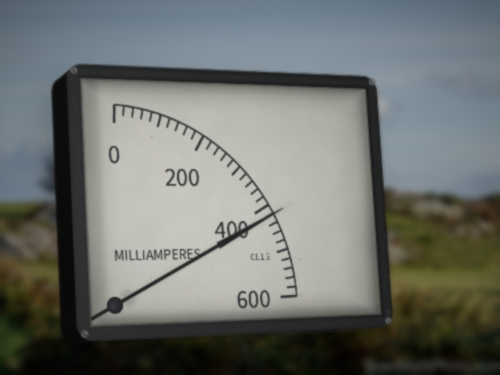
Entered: 420; mA
